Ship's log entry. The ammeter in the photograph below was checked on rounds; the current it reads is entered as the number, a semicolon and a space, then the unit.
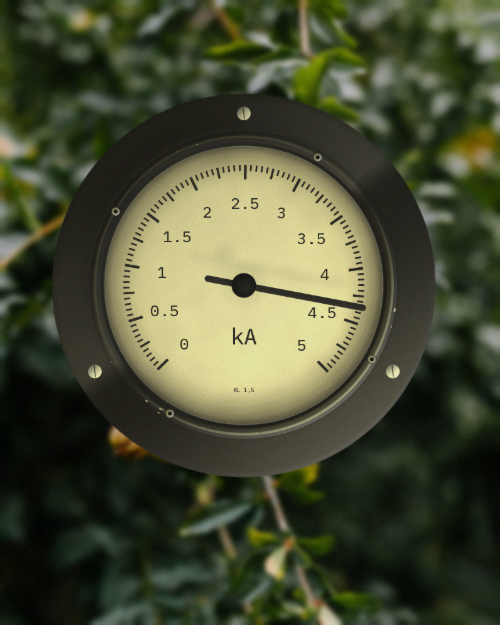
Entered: 4.35; kA
